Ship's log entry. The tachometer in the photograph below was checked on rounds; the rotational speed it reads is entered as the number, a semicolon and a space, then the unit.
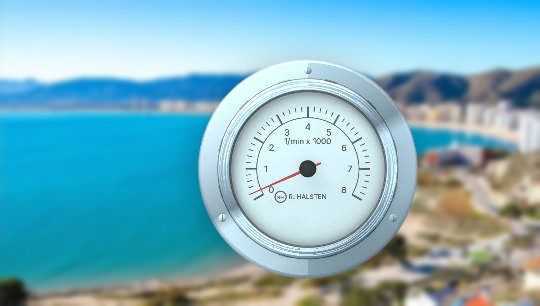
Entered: 200; rpm
